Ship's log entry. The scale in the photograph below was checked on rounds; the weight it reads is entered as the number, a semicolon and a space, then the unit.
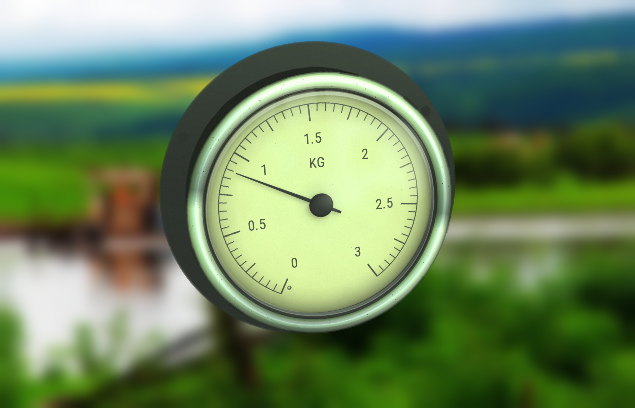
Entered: 0.9; kg
